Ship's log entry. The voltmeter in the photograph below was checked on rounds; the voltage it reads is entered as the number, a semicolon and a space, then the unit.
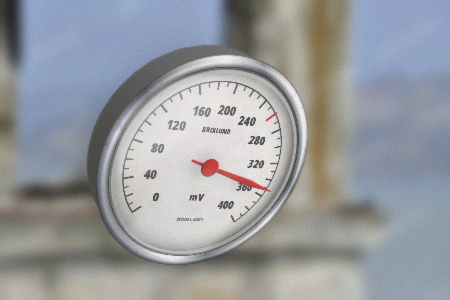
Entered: 350; mV
